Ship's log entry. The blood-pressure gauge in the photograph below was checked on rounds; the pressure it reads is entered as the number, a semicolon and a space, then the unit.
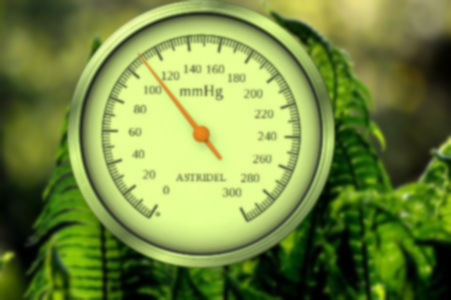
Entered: 110; mmHg
